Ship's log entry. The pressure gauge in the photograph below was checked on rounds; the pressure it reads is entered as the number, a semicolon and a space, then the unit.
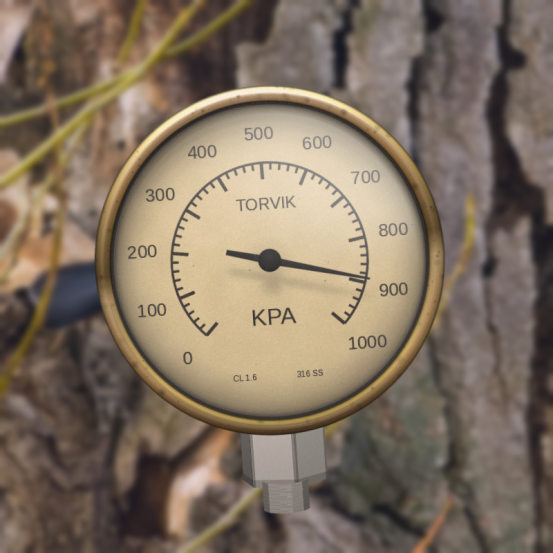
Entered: 890; kPa
